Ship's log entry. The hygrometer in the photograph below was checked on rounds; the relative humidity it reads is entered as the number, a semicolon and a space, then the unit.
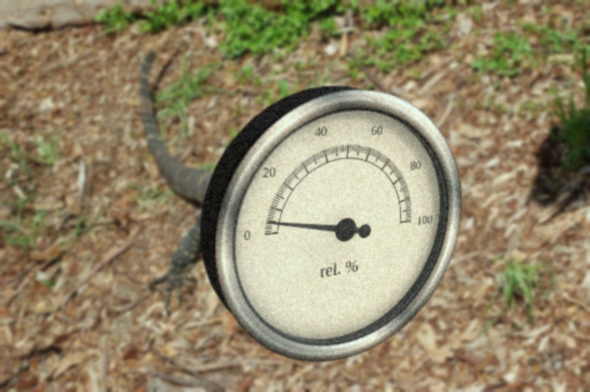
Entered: 5; %
